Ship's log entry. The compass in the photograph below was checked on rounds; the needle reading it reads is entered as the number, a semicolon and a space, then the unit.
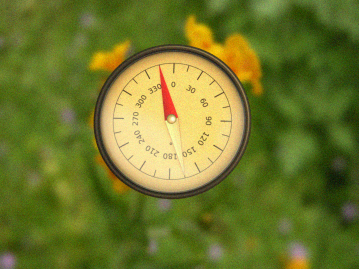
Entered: 345; °
